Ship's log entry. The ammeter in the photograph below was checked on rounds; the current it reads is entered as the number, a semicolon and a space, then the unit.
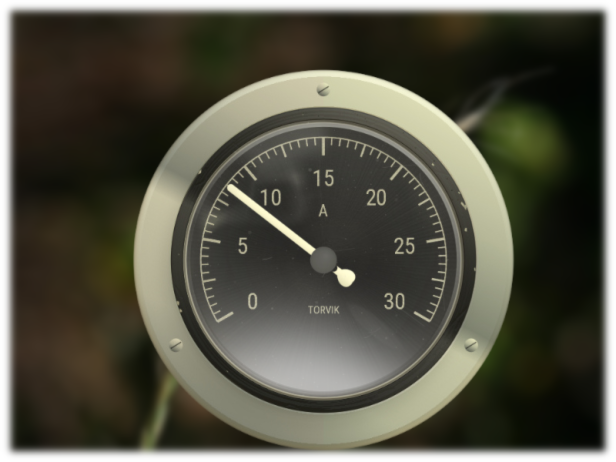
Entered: 8.5; A
